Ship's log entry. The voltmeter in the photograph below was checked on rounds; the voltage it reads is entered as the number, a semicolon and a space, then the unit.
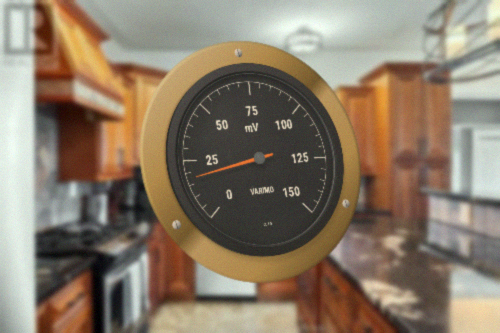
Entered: 17.5; mV
